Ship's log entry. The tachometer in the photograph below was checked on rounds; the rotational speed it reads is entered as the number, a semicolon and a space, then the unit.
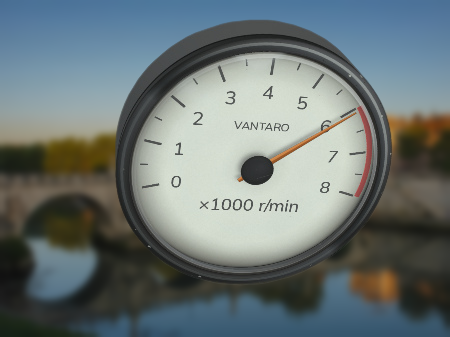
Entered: 6000; rpm
